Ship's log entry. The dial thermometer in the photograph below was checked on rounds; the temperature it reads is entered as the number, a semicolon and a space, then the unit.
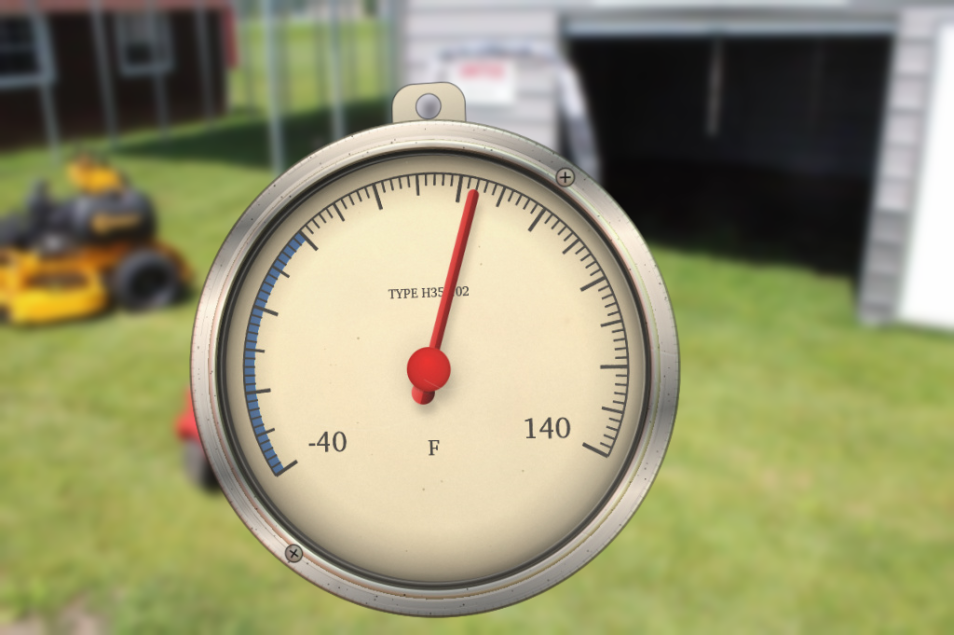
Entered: 64; °F
